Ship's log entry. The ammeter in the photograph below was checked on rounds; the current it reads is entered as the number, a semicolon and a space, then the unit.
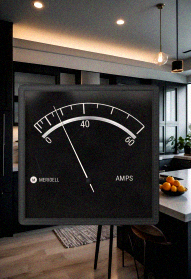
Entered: 27.5; A
